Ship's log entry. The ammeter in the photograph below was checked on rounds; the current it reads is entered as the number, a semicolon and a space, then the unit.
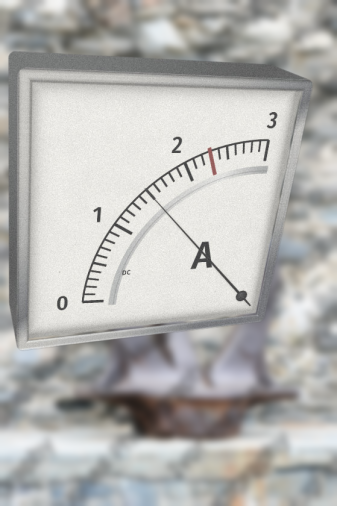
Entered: 1.5; A
